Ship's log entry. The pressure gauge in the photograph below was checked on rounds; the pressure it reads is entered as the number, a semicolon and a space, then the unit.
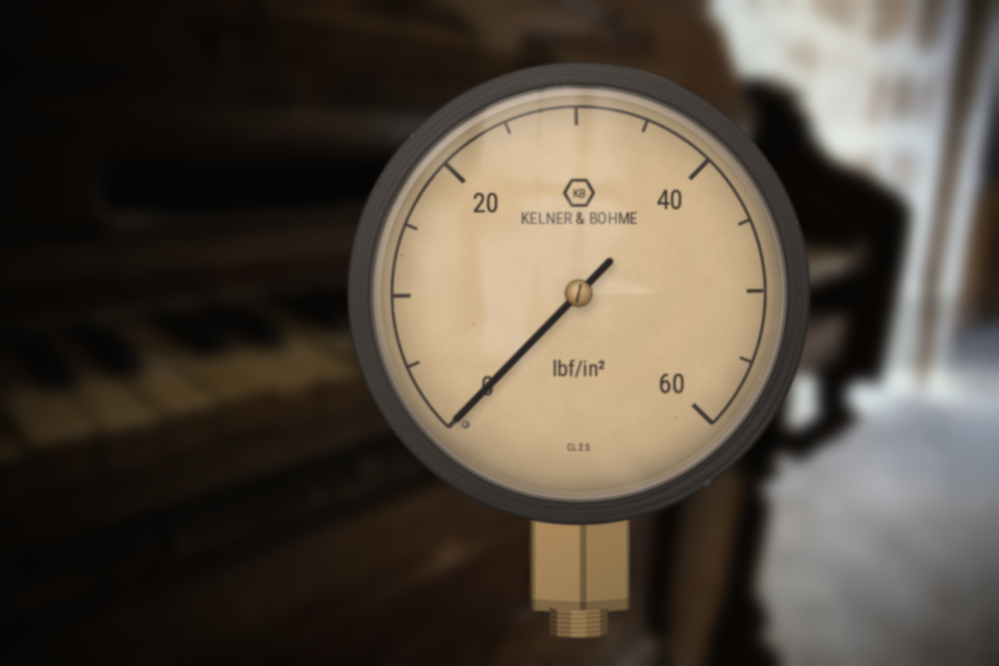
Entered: 0; psi
